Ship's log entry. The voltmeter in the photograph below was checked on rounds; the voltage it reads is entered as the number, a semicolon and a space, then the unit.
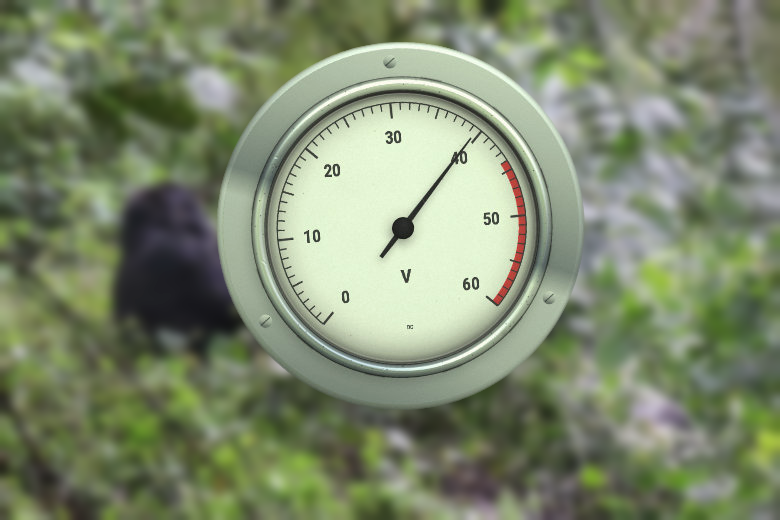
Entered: 39.5; V
